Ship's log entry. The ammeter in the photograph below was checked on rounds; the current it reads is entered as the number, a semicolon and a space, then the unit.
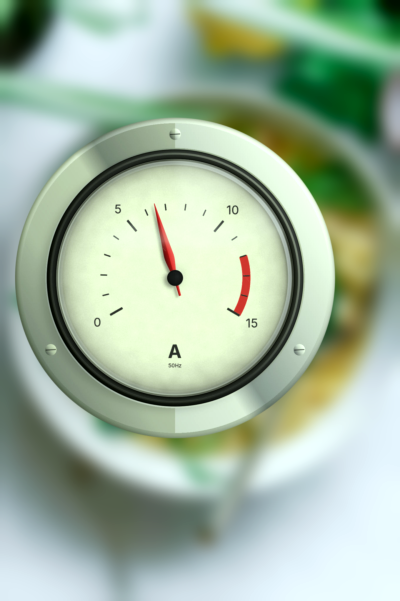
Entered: 6.5; A
